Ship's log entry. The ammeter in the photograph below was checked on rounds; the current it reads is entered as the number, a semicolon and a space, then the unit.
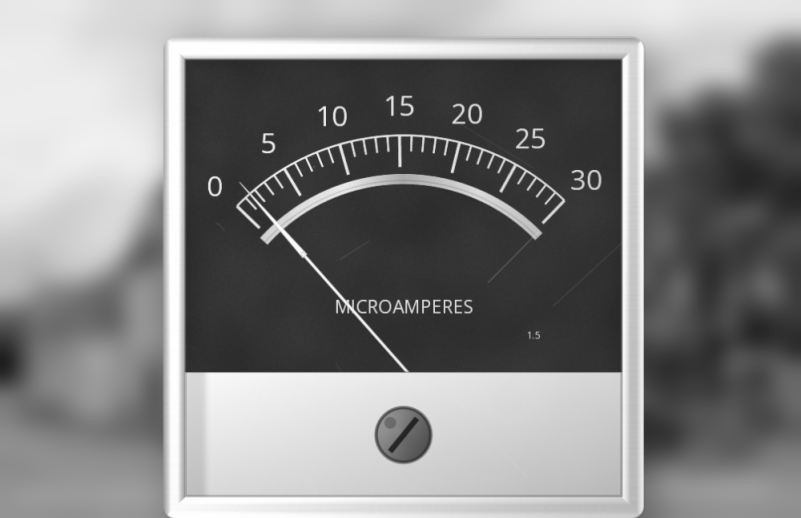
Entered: 1.5; µA
